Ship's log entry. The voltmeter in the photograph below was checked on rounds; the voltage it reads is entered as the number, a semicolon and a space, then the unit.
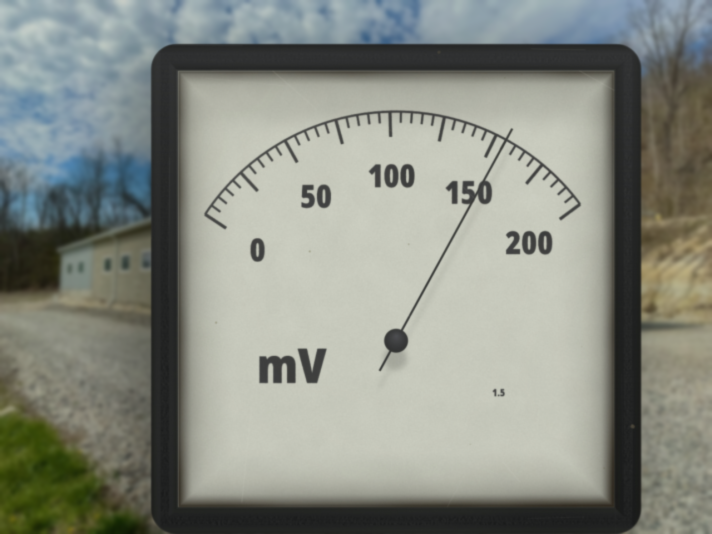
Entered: 155; mV
